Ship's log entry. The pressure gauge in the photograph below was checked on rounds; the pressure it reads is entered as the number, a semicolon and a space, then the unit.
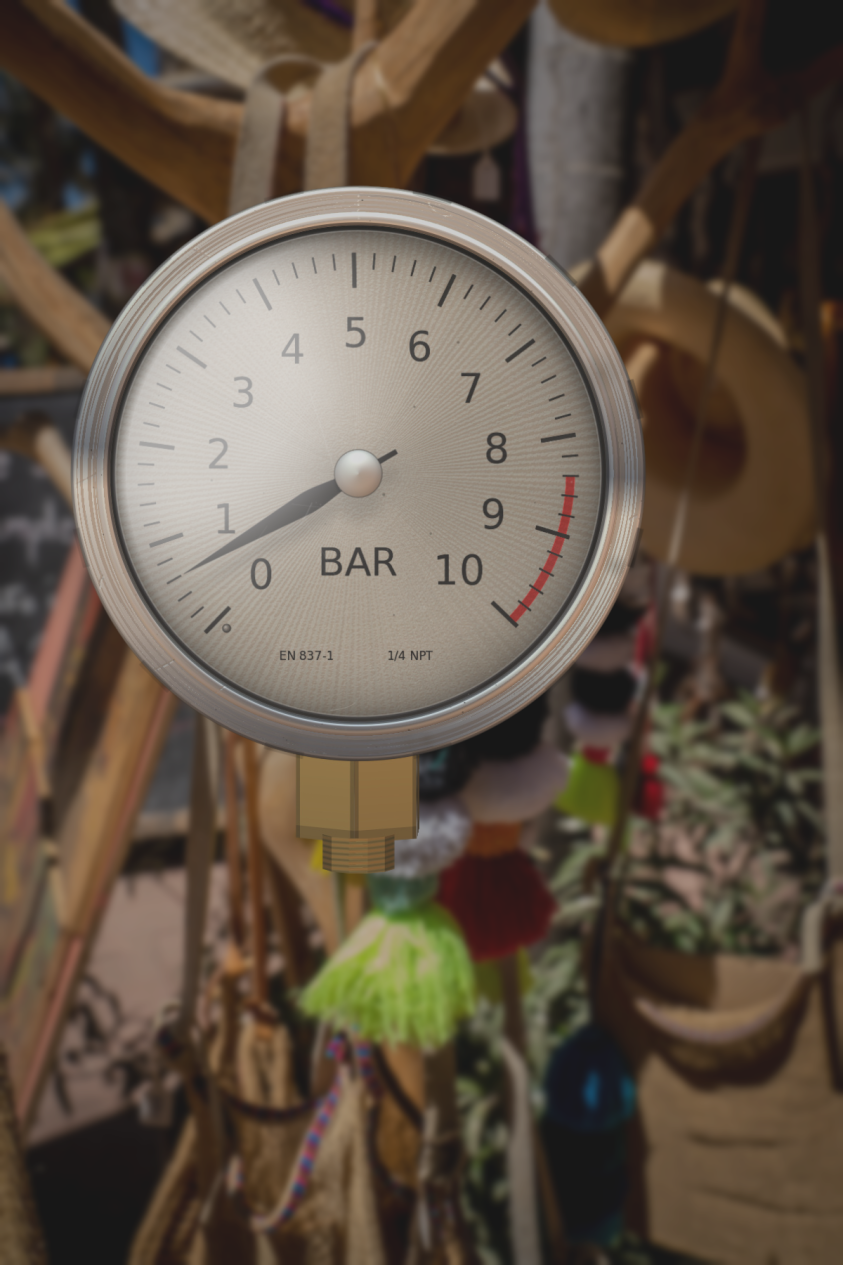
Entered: 0.6; bar
